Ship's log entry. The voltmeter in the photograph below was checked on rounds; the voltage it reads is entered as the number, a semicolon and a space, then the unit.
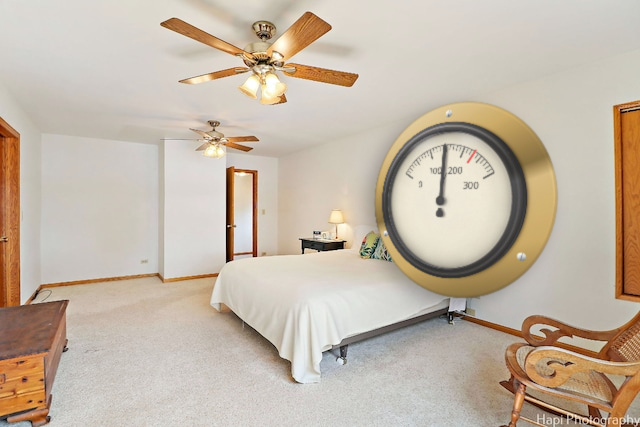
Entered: 150; V
